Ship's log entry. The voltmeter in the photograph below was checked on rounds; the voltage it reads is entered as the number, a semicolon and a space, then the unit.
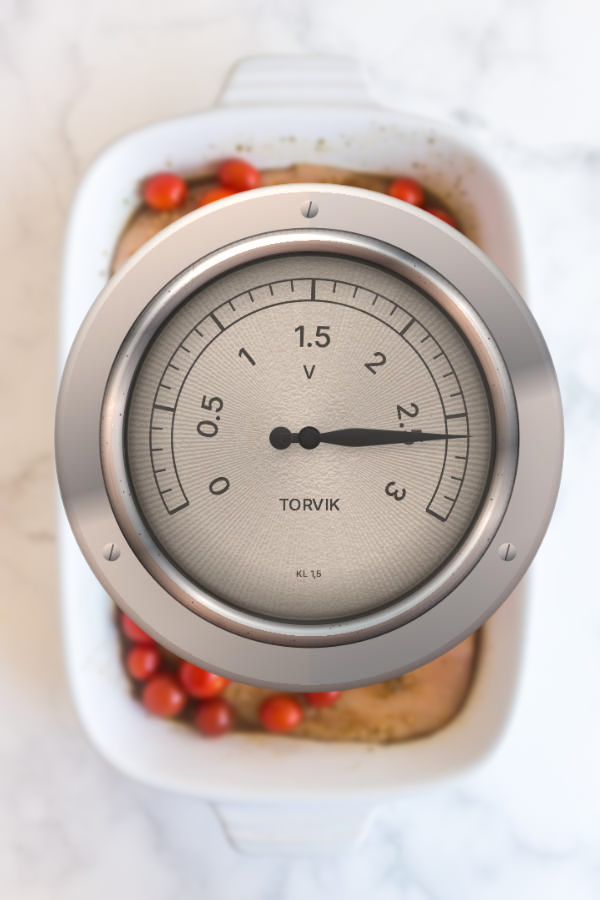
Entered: 2.6; V
